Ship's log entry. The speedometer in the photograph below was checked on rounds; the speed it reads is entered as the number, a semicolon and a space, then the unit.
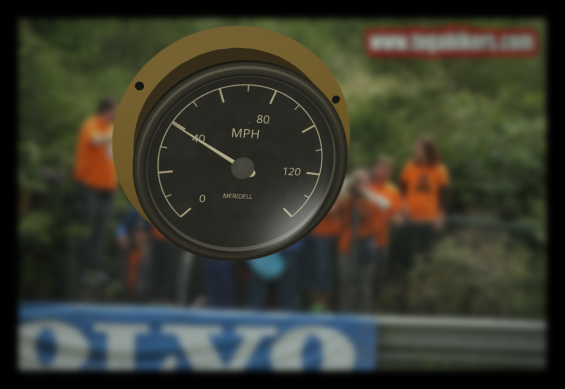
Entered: 40; mph
